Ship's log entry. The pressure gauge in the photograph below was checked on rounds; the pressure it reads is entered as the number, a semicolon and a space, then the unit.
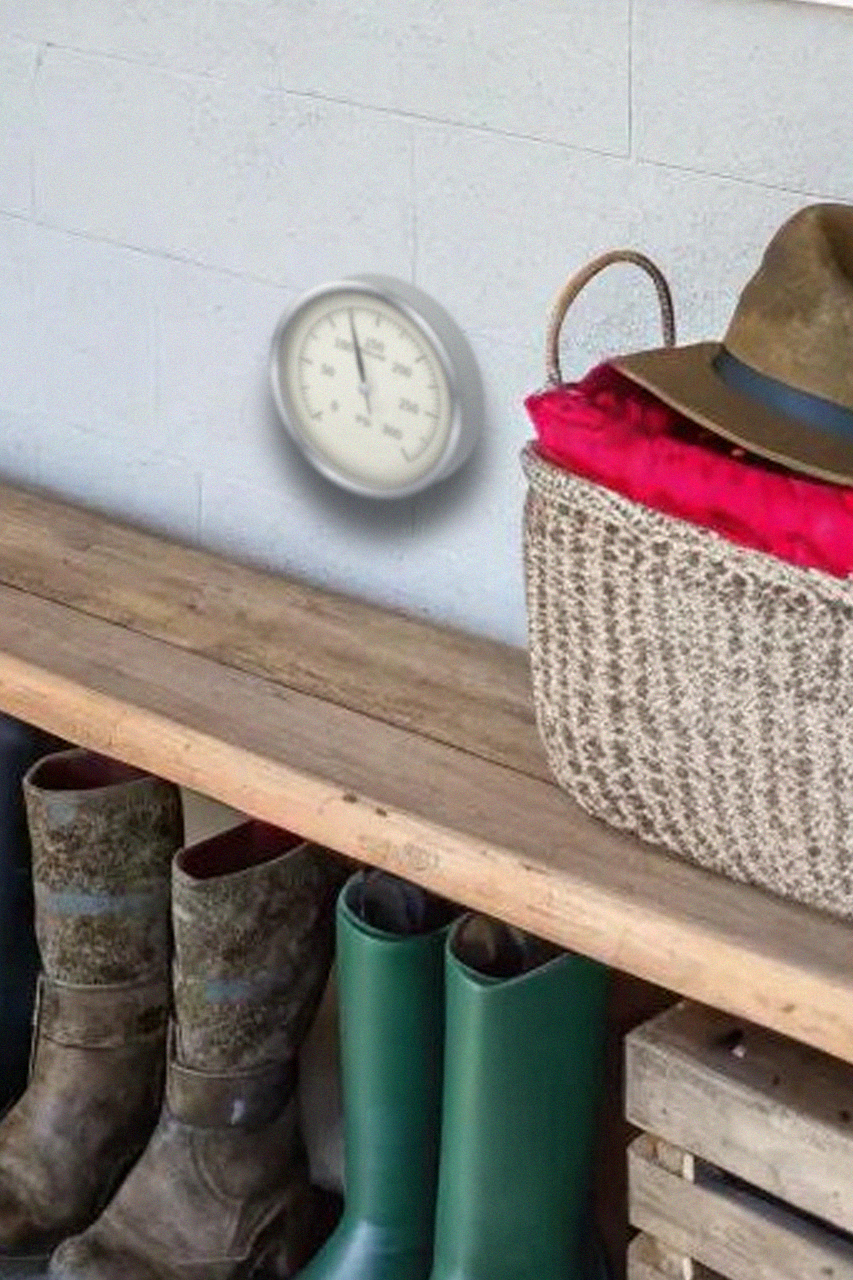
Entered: 125; psi
